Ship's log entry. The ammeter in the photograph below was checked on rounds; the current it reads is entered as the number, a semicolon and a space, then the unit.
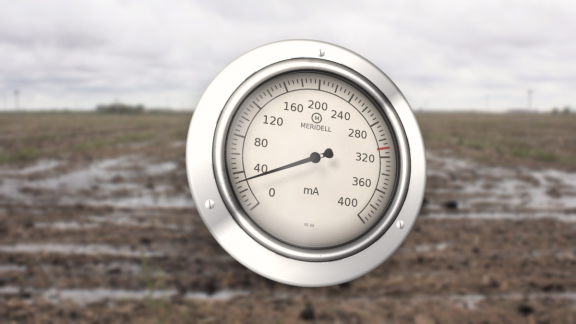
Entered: 30; mA
